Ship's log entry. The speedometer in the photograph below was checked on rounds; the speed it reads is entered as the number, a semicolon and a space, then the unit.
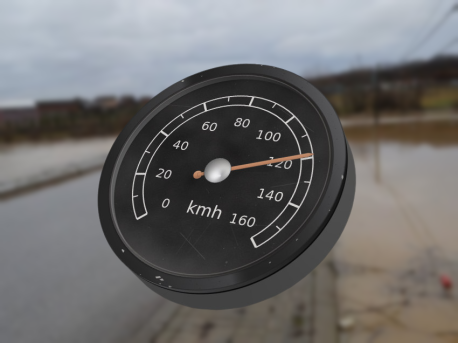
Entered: 120; km/h
